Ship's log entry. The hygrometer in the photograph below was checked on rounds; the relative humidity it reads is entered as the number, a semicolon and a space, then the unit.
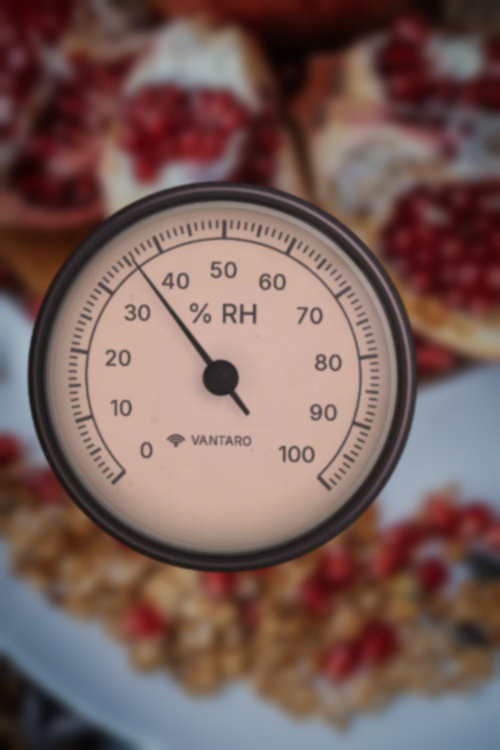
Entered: 36; %
